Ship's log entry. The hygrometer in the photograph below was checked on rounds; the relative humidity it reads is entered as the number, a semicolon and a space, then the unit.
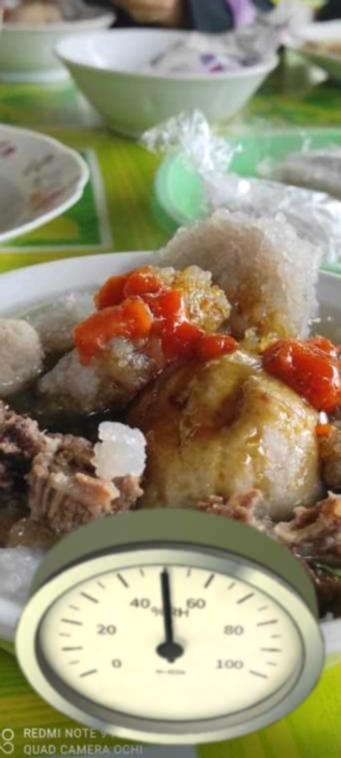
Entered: 50; %
